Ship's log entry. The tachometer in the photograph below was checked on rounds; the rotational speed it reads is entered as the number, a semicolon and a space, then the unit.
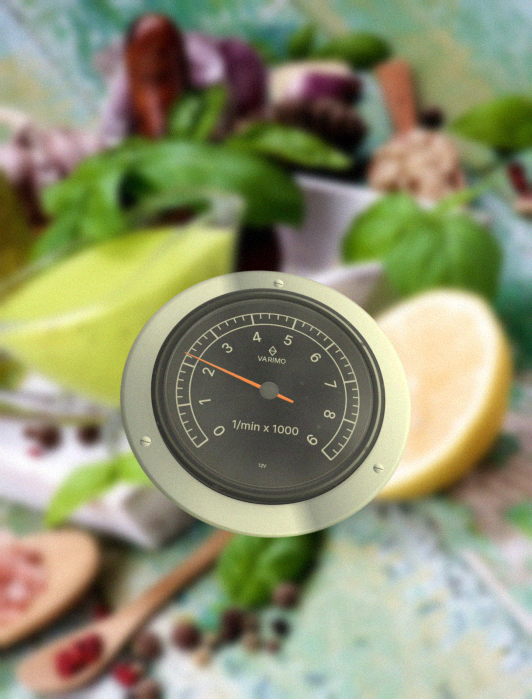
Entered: 2200; rpm
